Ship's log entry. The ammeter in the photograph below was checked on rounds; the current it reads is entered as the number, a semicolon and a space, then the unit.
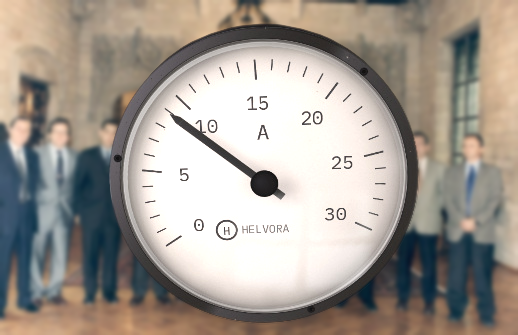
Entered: 9; A
